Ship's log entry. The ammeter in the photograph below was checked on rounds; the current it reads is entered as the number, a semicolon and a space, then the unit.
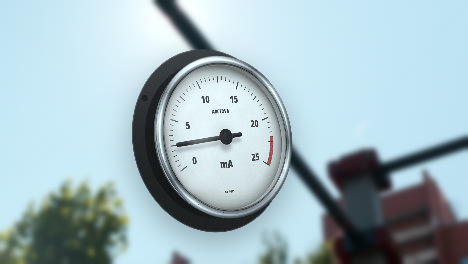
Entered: 2.5; mA
